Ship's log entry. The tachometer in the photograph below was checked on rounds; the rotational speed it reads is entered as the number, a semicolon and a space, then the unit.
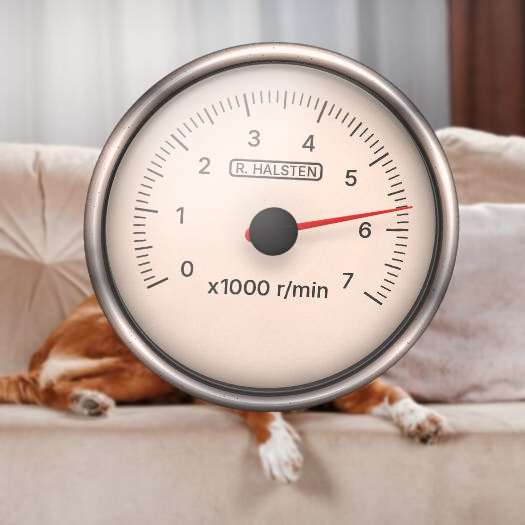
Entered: 5700; rpm
